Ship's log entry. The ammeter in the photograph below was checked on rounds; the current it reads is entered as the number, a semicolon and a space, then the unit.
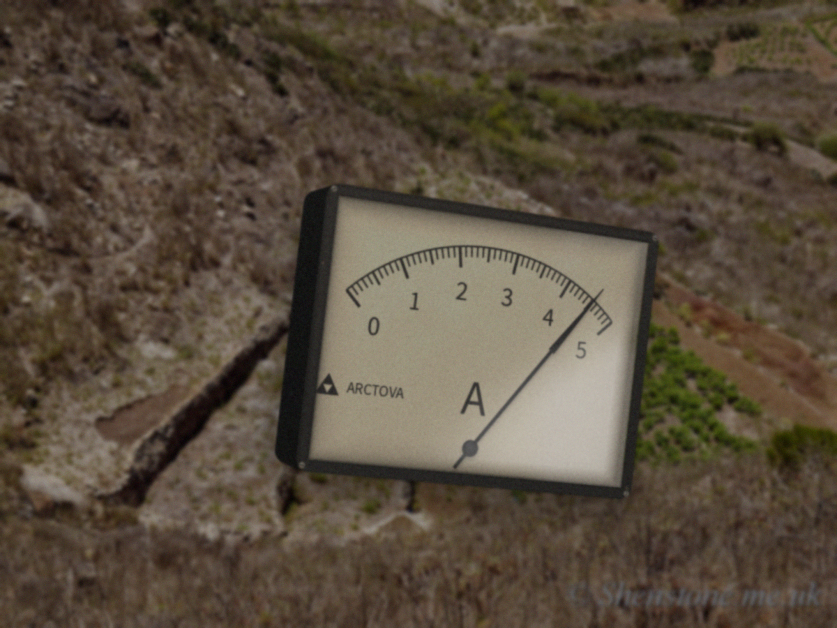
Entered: 4.5; A
